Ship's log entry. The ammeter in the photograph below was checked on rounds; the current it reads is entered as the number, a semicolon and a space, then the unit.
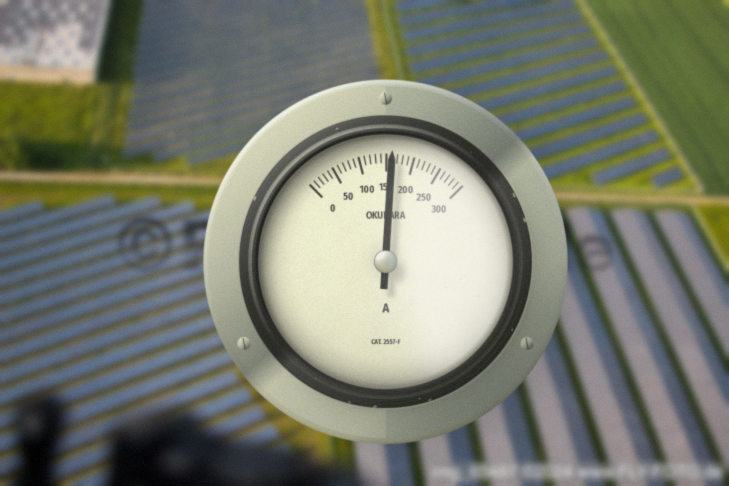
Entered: 160; A
